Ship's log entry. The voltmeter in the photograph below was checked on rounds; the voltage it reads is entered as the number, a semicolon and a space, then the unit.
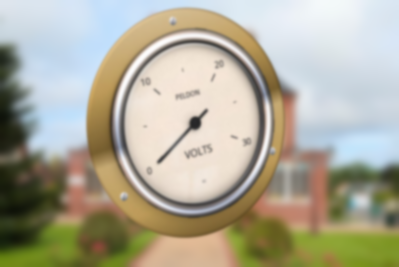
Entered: 0; V
